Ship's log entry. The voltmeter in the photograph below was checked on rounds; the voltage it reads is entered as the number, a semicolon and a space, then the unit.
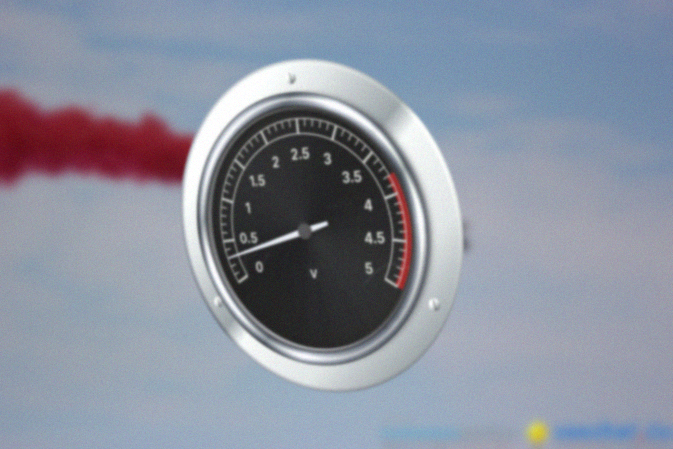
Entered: 0.3; V
